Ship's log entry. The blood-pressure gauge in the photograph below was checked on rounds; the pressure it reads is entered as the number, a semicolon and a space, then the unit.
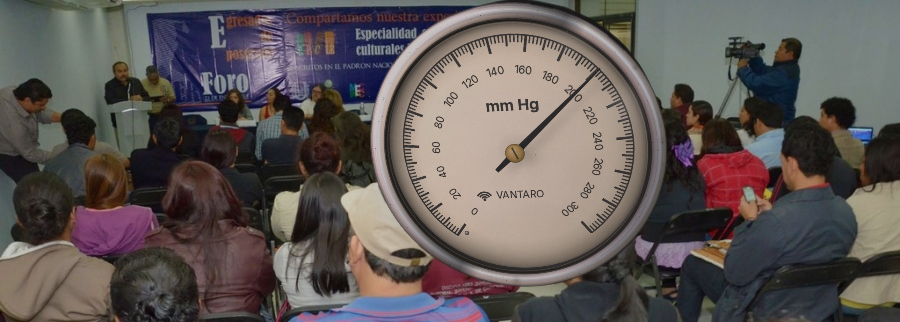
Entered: 200; mmHg
